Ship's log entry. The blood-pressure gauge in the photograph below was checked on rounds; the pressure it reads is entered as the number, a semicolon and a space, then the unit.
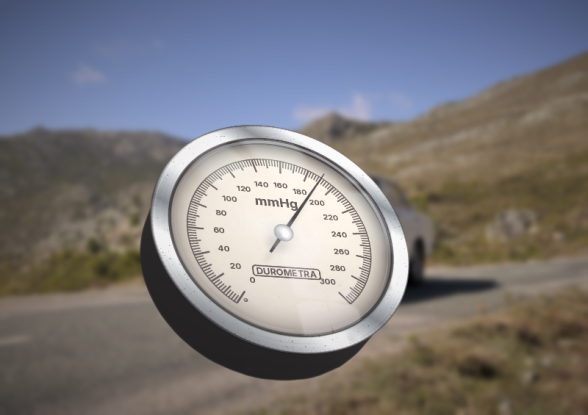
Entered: 190; mmHg
